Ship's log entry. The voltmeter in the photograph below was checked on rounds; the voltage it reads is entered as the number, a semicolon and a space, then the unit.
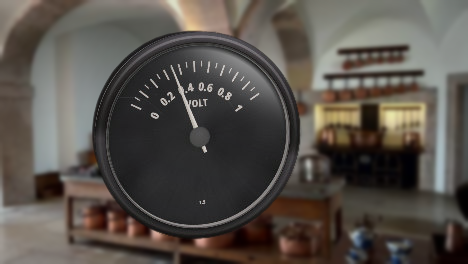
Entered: 0.35; V
